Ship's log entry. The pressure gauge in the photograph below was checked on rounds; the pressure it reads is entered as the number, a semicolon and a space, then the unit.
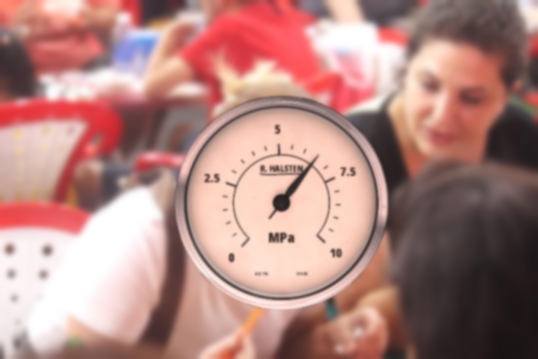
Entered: 6.5; MPa
